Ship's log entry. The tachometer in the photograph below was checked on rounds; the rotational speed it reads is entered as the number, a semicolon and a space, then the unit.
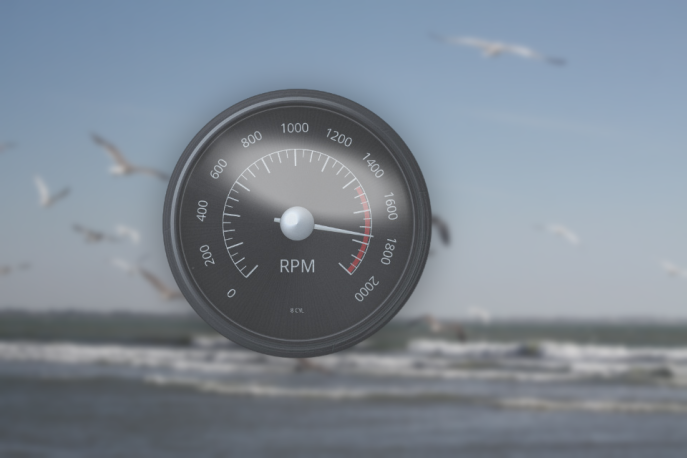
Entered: 1750; rpm
